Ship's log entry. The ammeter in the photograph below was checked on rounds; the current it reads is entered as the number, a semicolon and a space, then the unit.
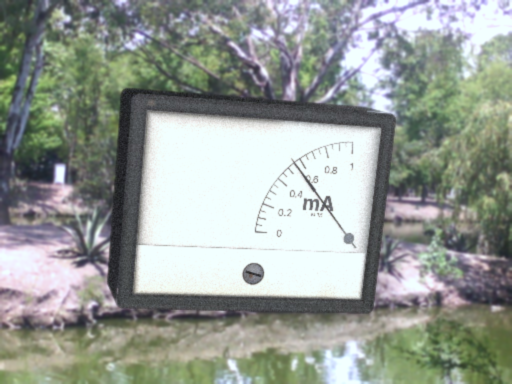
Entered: 0.55; mA
